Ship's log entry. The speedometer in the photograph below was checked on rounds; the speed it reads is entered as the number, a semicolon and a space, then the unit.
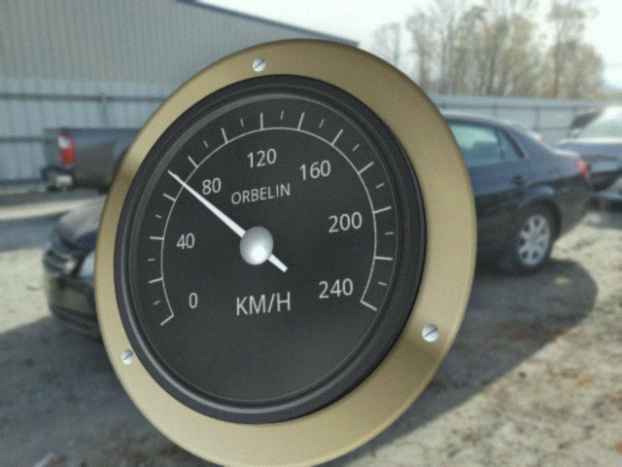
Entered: 70; km/h
